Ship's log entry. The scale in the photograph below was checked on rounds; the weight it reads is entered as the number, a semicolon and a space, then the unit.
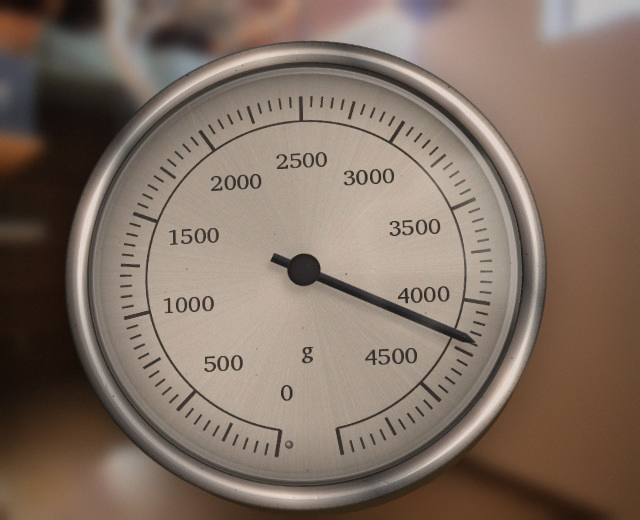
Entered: 4200; g
